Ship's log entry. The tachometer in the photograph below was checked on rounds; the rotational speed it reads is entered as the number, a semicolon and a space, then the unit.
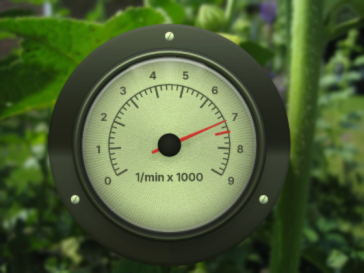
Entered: 7000; rpm
